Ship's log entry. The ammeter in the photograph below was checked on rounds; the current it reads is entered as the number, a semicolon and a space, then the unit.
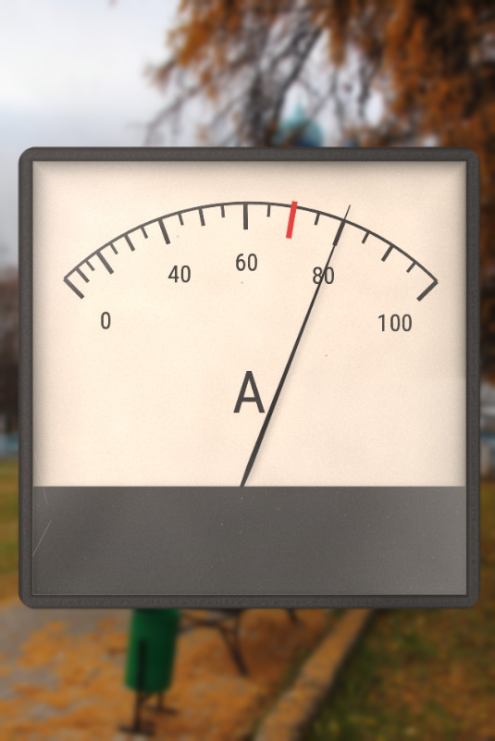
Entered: 80; A
